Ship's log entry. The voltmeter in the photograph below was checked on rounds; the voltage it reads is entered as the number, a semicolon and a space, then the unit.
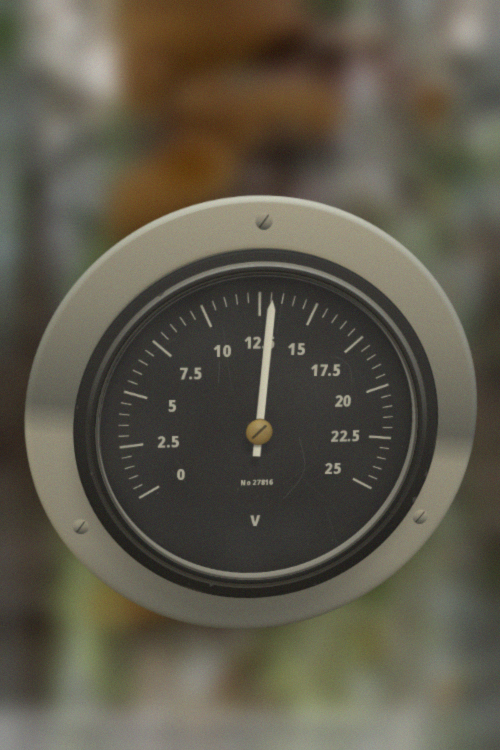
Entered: 13; V
